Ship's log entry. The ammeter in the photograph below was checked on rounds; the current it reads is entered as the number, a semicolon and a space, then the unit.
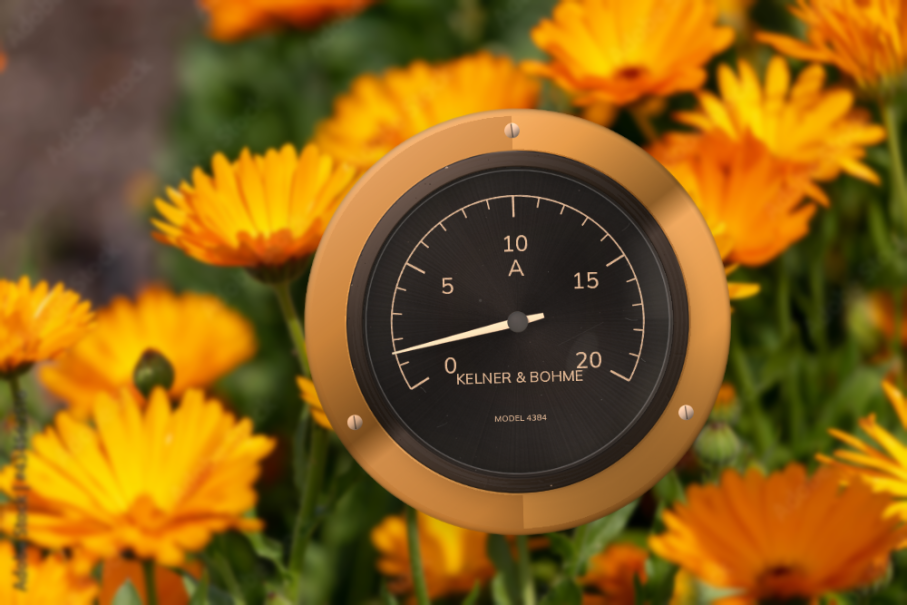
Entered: 1.5; A
